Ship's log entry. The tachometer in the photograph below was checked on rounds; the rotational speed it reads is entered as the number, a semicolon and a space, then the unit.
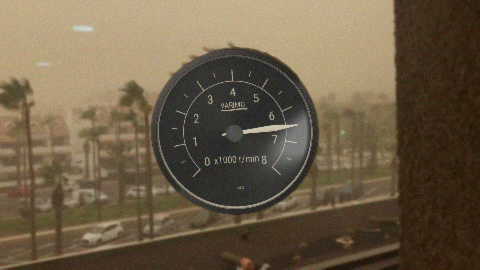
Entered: 6500; rpm
